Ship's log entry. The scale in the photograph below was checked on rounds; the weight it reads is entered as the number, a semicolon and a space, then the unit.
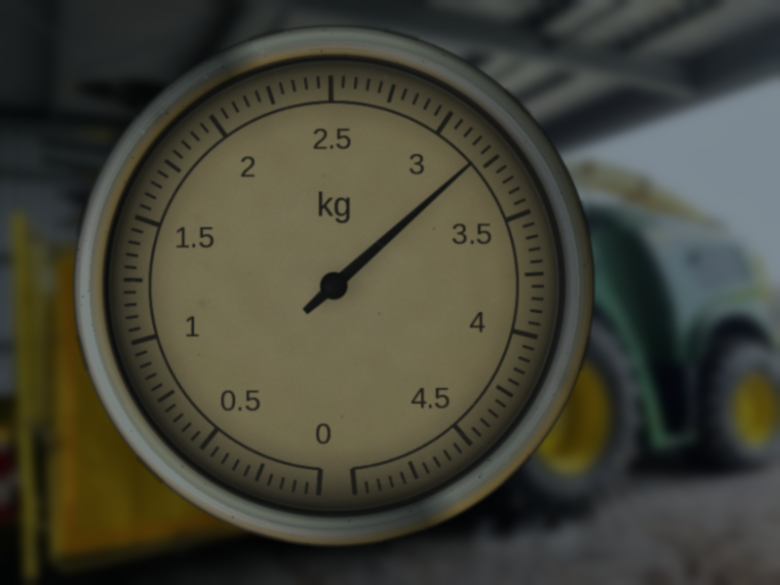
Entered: 3.2; kg
